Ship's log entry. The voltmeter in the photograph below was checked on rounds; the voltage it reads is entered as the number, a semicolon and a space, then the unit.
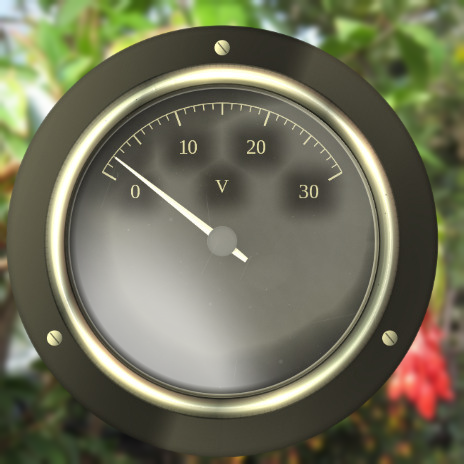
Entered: 2; V
